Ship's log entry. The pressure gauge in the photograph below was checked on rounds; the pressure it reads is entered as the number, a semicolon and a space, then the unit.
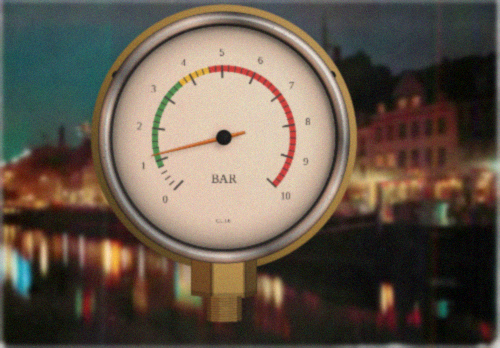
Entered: 1.2; bar
